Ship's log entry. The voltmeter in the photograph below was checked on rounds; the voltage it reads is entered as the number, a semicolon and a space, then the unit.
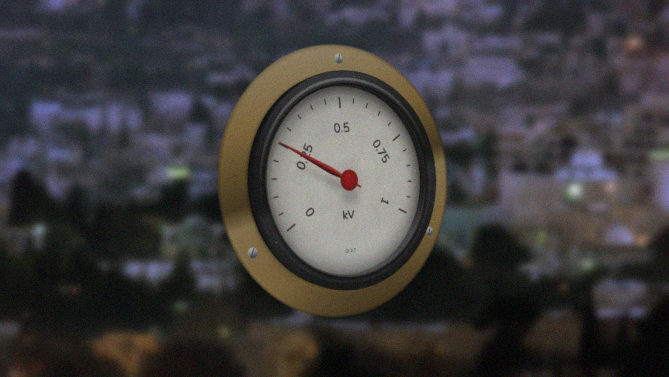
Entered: 0.25; kV
